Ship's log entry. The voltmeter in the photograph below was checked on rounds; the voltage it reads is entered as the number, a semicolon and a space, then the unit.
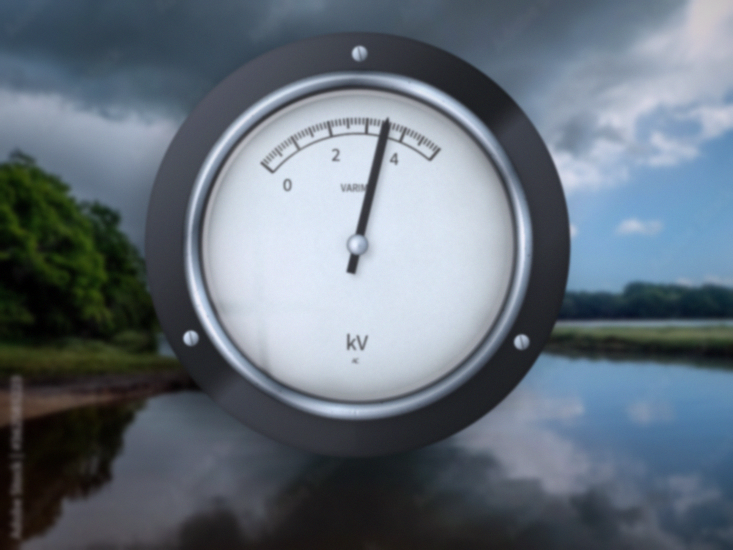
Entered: 3.5; kV
